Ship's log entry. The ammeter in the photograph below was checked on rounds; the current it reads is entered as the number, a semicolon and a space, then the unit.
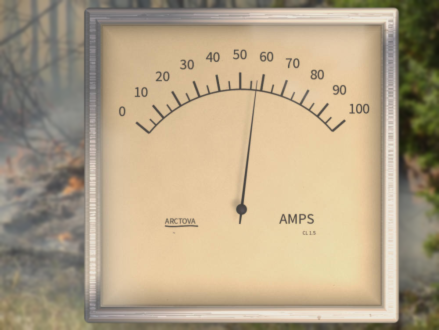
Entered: 57.5; A
